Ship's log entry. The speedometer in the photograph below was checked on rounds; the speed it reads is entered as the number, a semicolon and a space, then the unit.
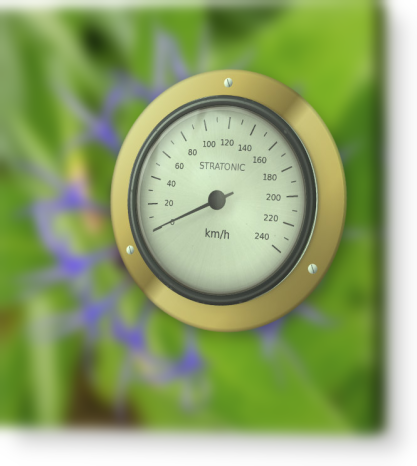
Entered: 0; km/h
